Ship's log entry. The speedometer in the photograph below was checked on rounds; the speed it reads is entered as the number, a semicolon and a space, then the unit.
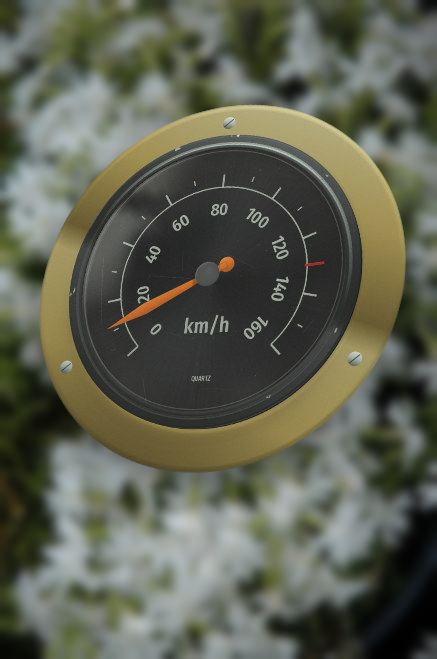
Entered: 10; km/h
